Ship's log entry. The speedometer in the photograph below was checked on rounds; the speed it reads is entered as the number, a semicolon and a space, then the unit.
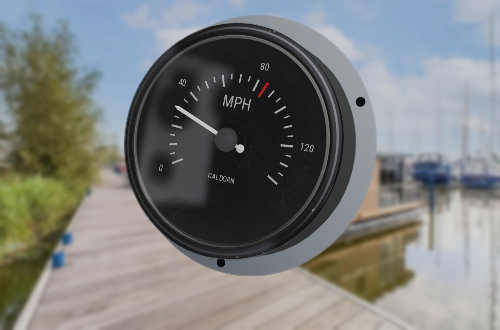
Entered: 30; mph
